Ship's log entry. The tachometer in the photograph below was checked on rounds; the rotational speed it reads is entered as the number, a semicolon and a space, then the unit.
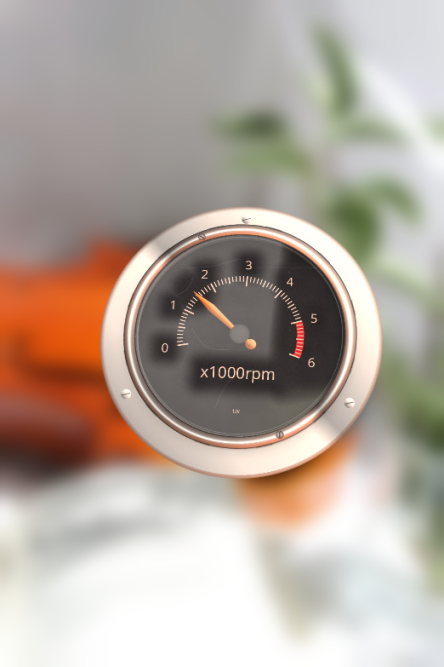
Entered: 1500; rpm
